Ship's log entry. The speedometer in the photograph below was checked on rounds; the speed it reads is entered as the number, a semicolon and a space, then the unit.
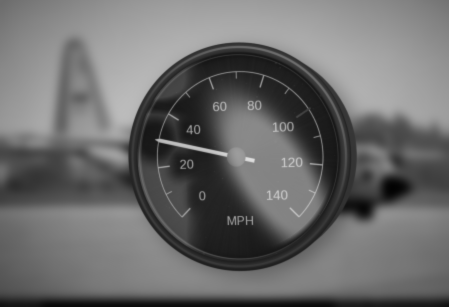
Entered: 30; mph
